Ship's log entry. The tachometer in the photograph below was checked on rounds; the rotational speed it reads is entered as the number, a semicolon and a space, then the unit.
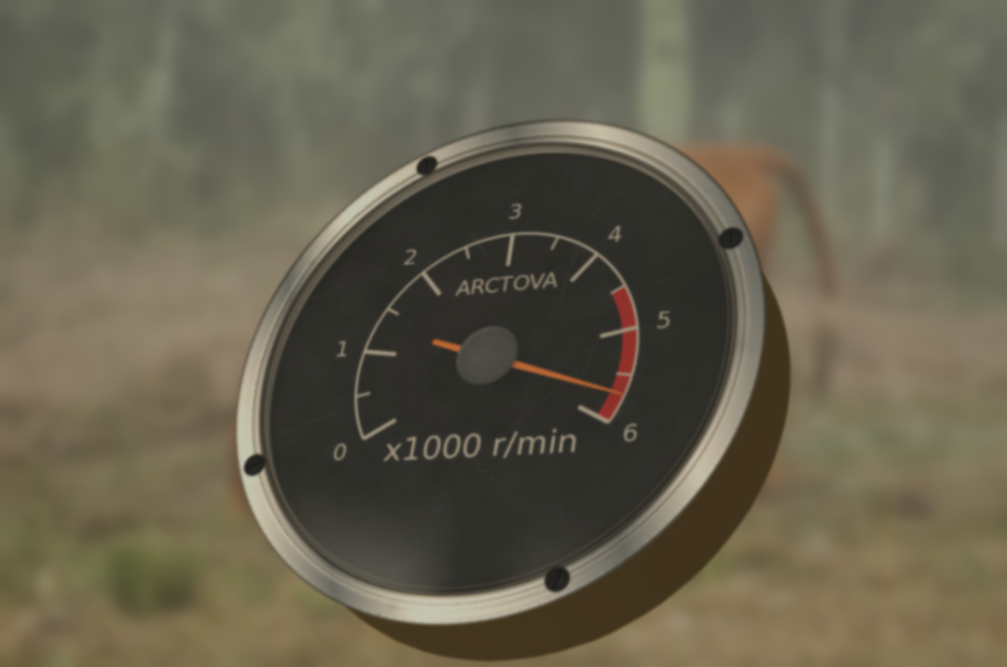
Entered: 5750; rpm
